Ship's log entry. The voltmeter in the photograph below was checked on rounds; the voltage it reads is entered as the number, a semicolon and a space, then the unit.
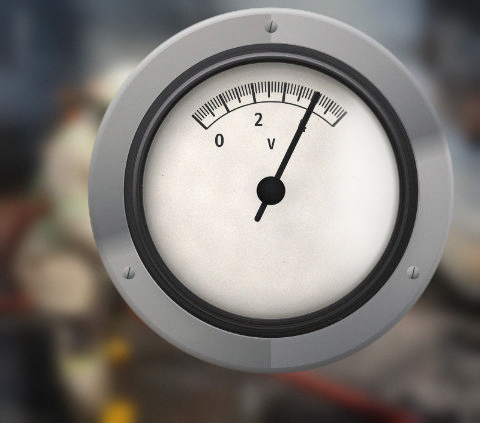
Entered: 4; V
